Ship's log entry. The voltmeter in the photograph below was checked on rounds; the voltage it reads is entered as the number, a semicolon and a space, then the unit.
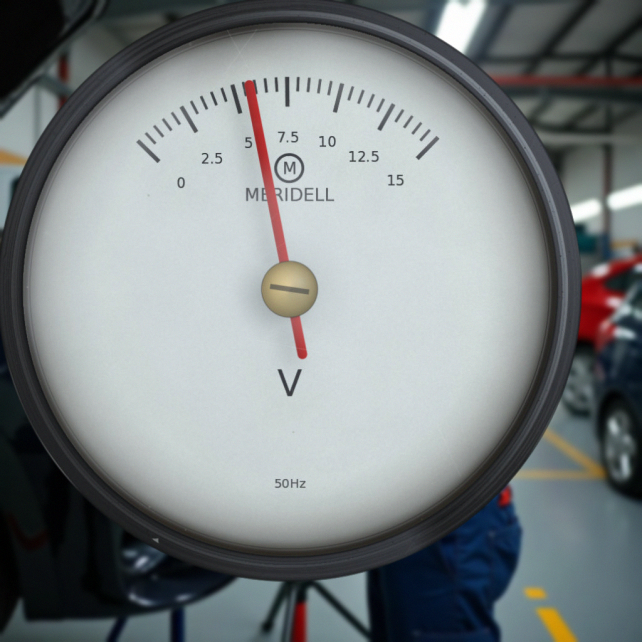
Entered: 5.75; V
